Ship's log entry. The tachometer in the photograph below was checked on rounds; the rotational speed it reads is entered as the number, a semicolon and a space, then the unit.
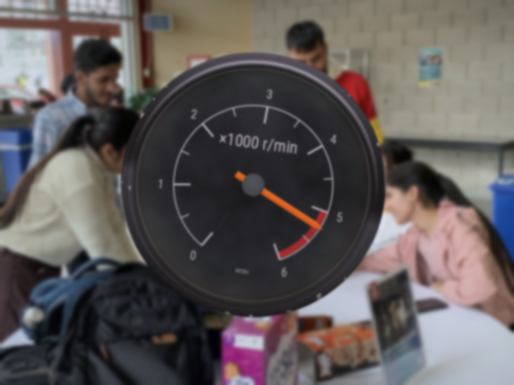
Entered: 5250; rpm
